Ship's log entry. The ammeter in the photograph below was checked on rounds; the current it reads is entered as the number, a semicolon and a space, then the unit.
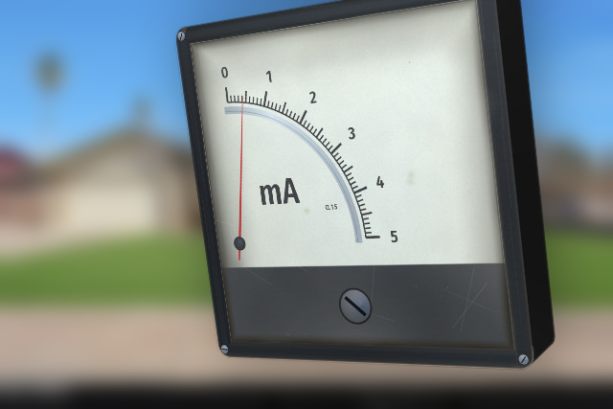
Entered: 0.5; mA
